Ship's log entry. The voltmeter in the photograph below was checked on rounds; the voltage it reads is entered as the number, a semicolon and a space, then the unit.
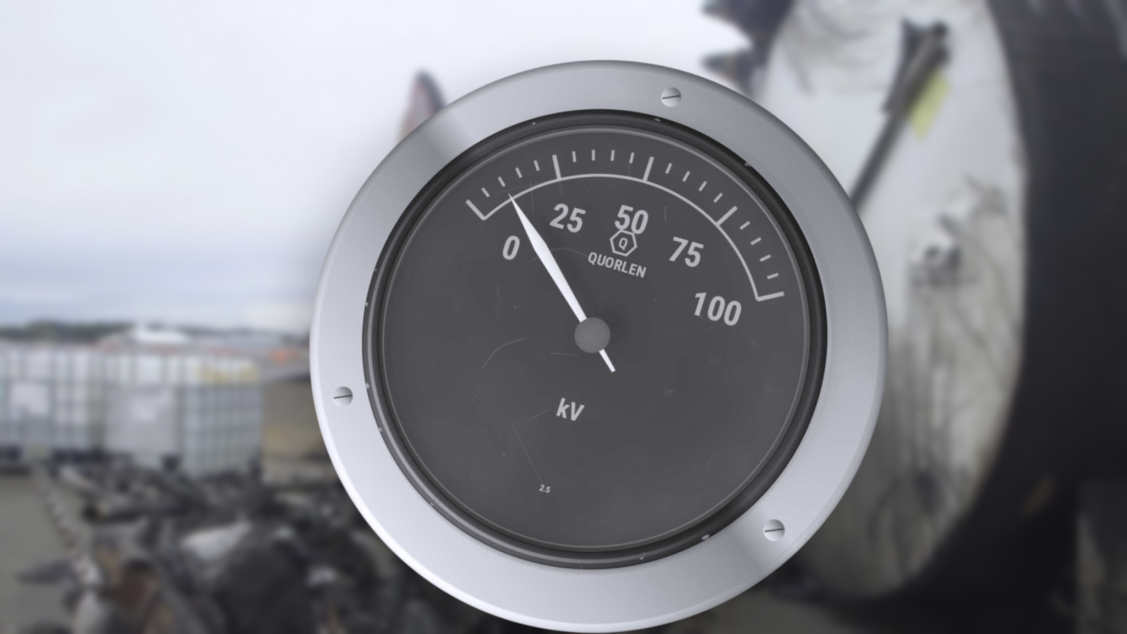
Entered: 10; kV
